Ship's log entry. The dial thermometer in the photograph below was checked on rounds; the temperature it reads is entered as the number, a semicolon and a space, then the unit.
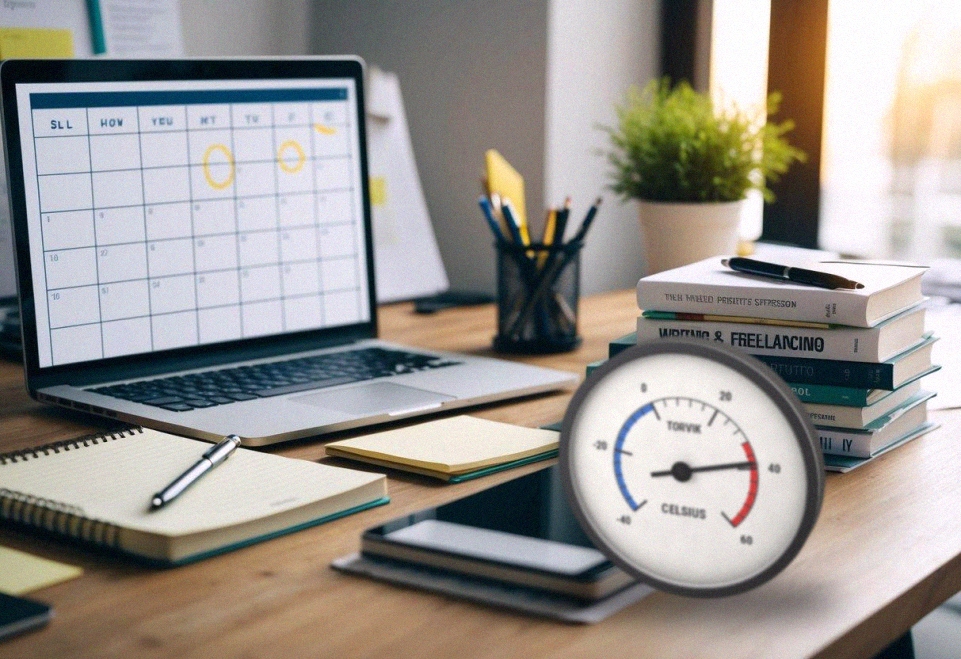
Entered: 38; °C
